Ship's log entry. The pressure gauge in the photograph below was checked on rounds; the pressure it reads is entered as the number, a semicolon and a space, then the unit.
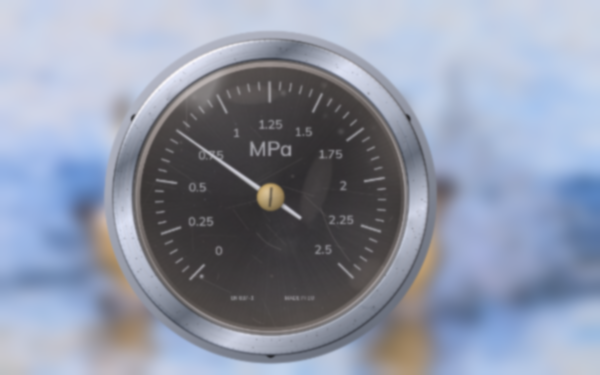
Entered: 0.75; MPa
